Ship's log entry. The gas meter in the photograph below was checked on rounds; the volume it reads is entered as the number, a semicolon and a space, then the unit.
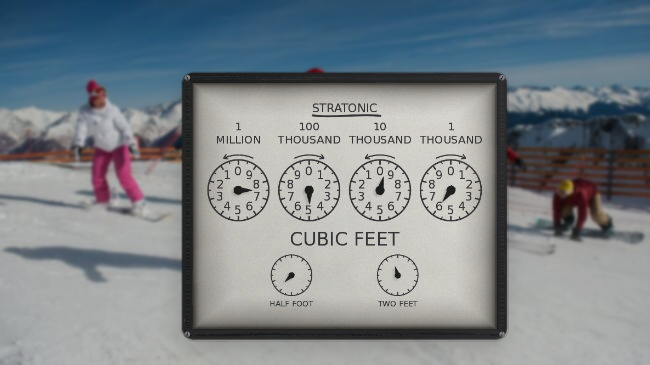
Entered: 749600; ft³
